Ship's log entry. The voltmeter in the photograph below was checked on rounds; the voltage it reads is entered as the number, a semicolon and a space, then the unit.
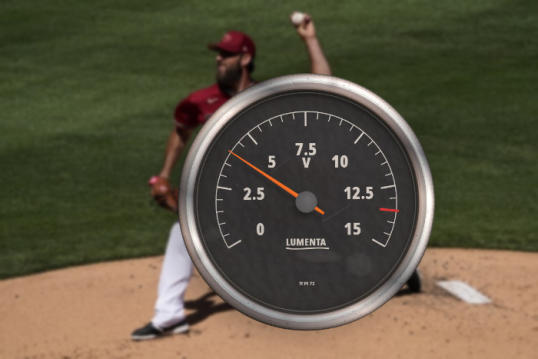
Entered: 4; V
